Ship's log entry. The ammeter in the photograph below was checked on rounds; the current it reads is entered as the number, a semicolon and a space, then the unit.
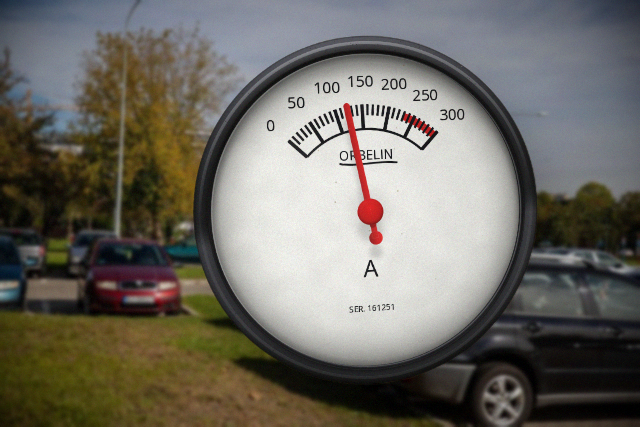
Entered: 120; A
